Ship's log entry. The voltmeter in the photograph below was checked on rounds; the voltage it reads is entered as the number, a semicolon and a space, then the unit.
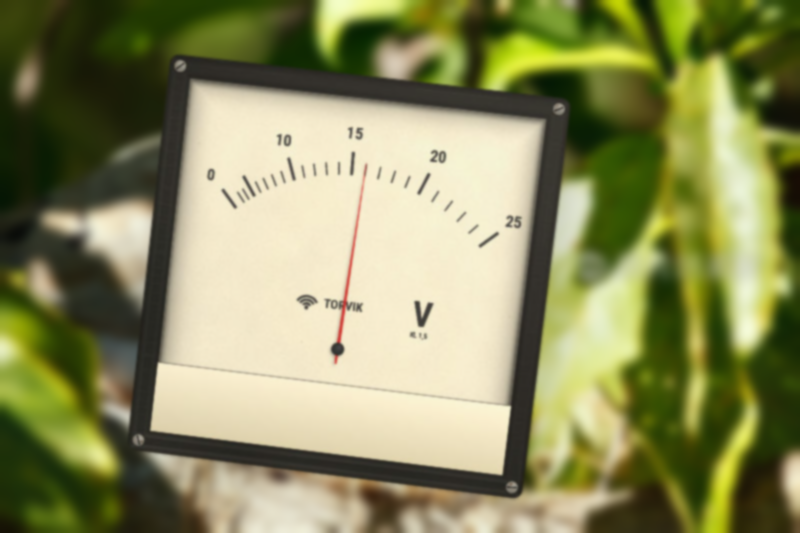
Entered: 16; V
